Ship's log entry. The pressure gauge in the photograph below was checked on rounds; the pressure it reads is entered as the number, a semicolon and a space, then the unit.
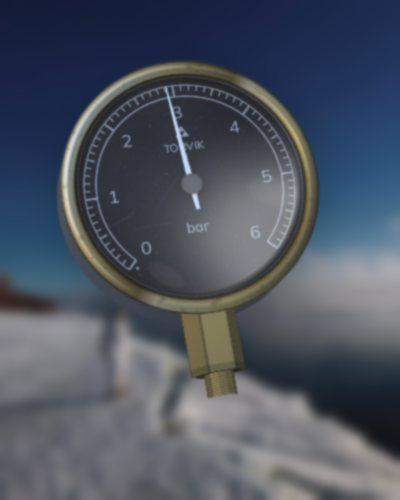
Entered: 2.9; bar
